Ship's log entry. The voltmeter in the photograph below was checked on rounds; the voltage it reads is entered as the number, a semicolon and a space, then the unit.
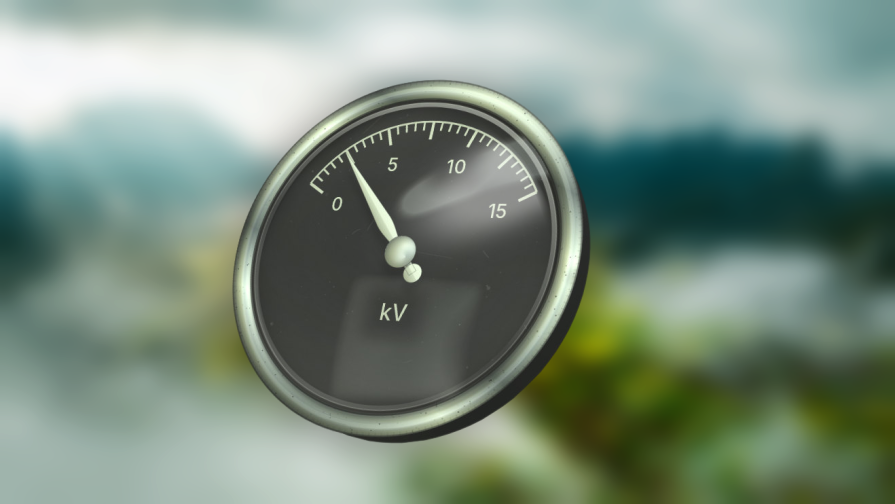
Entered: 2.5; kV
